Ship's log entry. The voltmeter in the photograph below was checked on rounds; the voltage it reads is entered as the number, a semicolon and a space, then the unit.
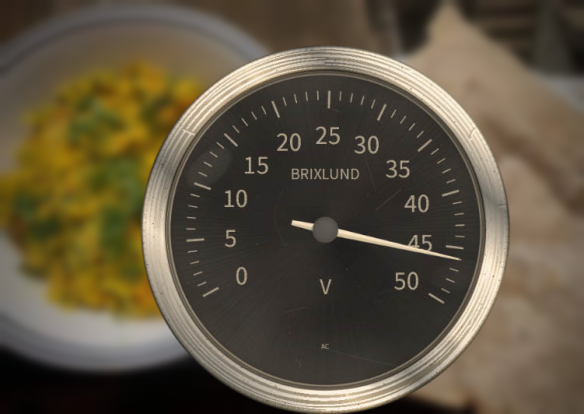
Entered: 46; V
